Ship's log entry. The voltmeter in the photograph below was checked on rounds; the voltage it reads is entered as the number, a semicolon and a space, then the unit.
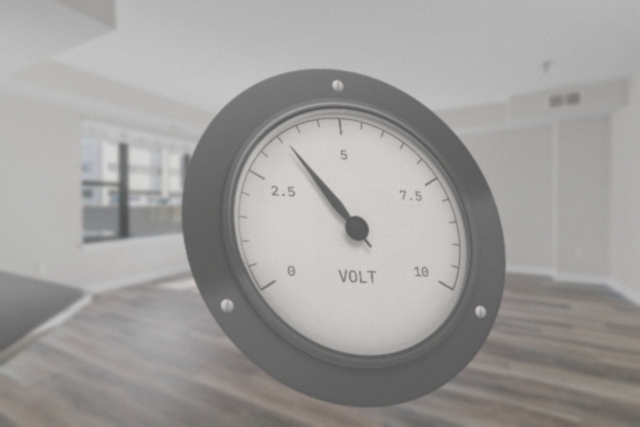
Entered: 3.5; V
